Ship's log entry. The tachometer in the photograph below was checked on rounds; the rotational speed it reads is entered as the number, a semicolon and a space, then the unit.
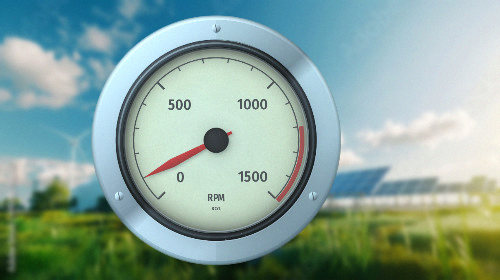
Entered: 100; rpm
